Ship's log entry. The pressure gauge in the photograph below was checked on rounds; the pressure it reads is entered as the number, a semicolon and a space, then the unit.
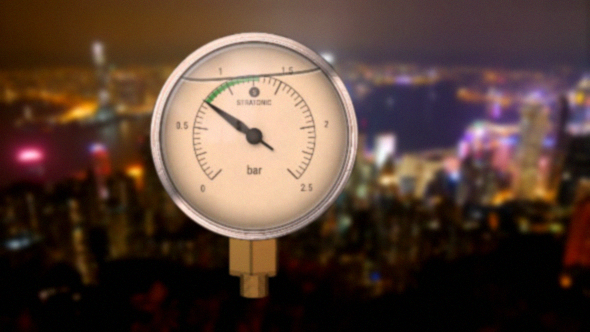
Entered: 0.75; bar
